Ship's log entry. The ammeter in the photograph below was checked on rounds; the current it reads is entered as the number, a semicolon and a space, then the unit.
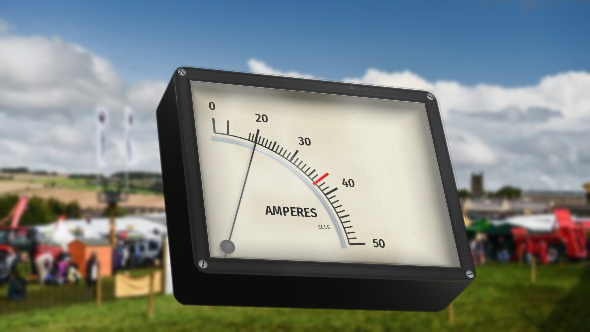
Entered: 20; A
